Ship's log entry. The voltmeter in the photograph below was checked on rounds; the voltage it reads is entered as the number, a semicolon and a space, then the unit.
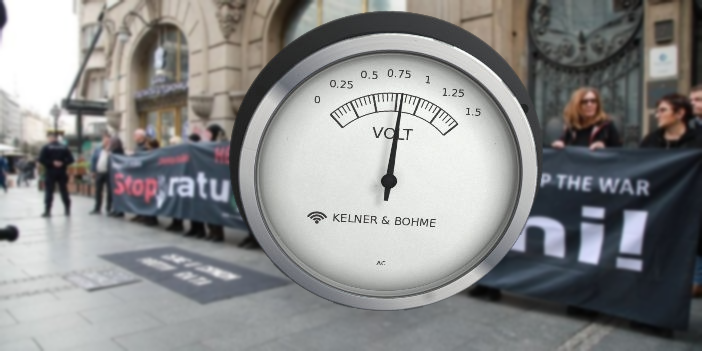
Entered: 0.8; V
